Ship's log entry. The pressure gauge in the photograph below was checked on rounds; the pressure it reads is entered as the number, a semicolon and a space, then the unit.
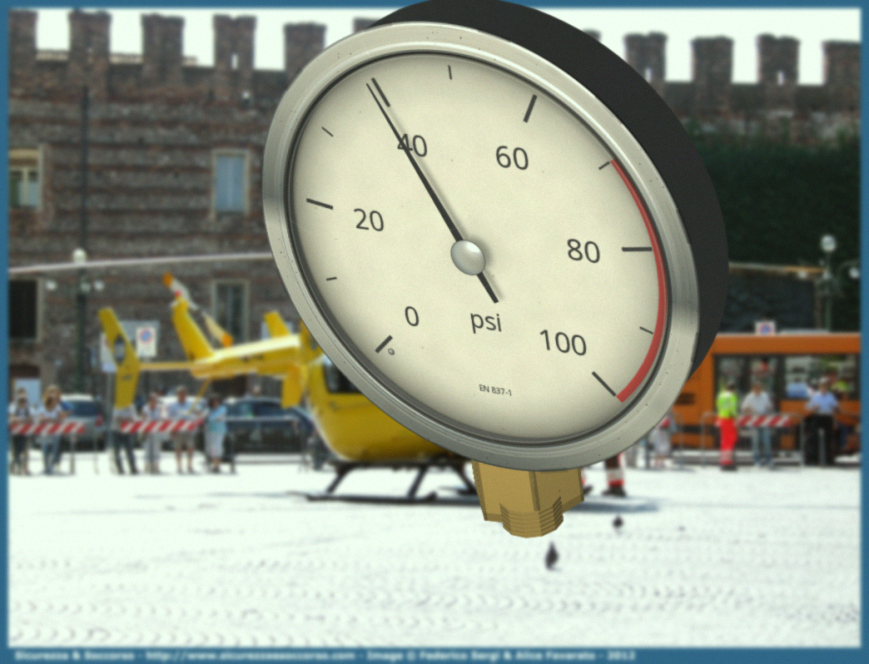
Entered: 40; psi
